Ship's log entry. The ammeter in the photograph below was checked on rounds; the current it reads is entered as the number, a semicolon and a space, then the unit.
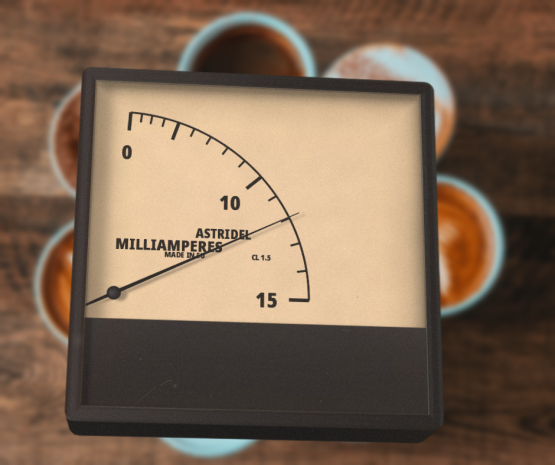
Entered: 12; mA
